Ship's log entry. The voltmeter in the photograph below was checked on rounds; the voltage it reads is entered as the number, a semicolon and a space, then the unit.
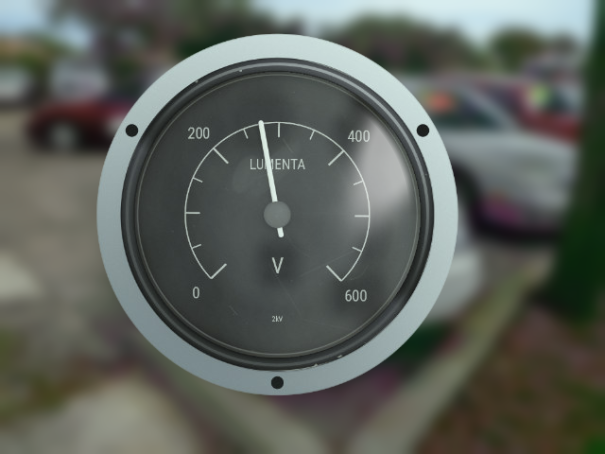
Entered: 275; V
